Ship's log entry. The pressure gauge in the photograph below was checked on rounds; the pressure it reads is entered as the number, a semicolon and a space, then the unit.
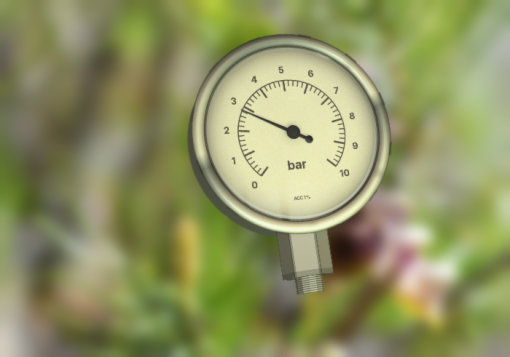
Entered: 2.8; bar
